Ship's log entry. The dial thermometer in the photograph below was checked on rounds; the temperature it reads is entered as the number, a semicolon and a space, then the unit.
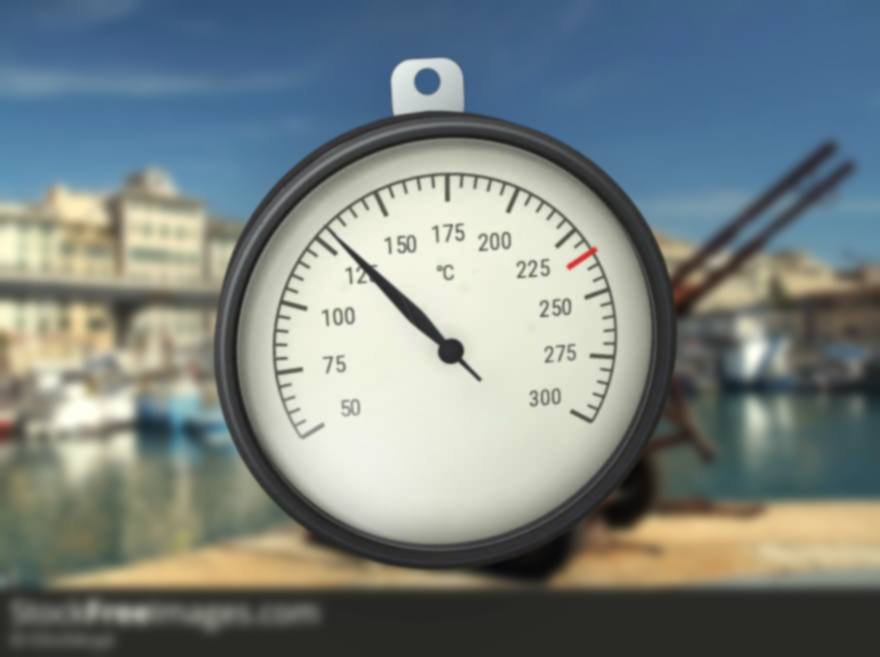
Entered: 130; °C
